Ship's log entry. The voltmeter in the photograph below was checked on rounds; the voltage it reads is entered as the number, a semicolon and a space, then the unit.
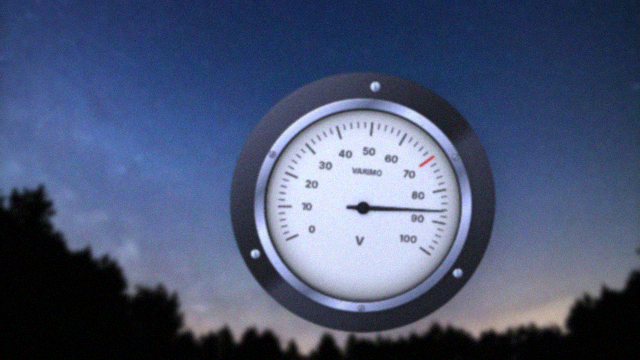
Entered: 86; V
